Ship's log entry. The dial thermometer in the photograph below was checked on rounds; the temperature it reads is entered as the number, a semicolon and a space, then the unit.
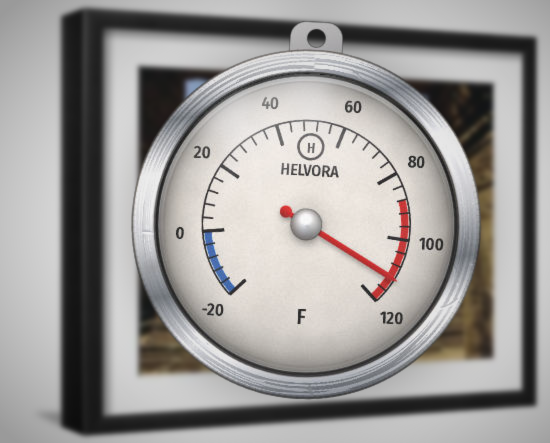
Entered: 112; °F
